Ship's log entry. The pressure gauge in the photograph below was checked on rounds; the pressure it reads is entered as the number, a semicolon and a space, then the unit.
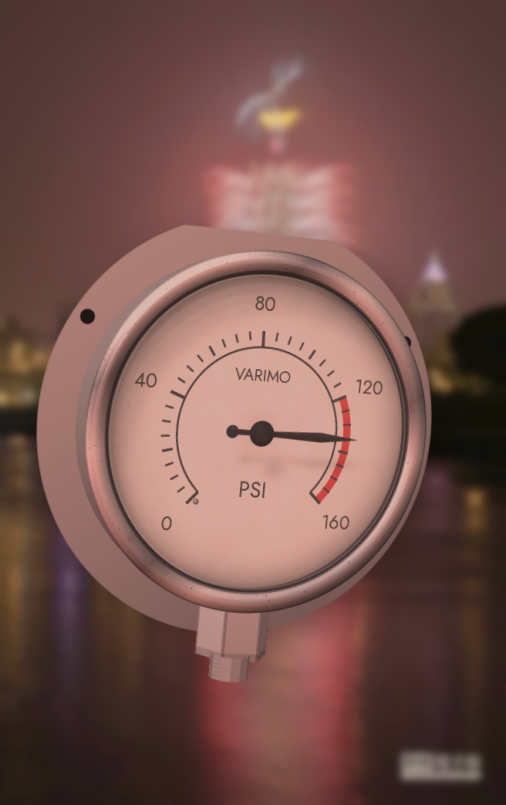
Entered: 135; psi
